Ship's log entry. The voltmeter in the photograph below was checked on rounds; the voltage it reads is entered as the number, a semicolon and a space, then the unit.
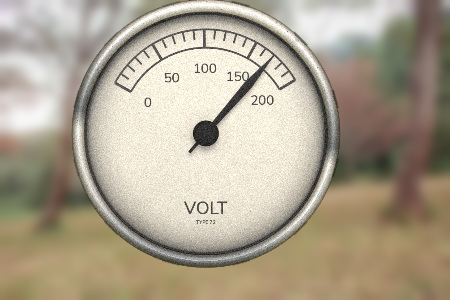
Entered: 170; V
